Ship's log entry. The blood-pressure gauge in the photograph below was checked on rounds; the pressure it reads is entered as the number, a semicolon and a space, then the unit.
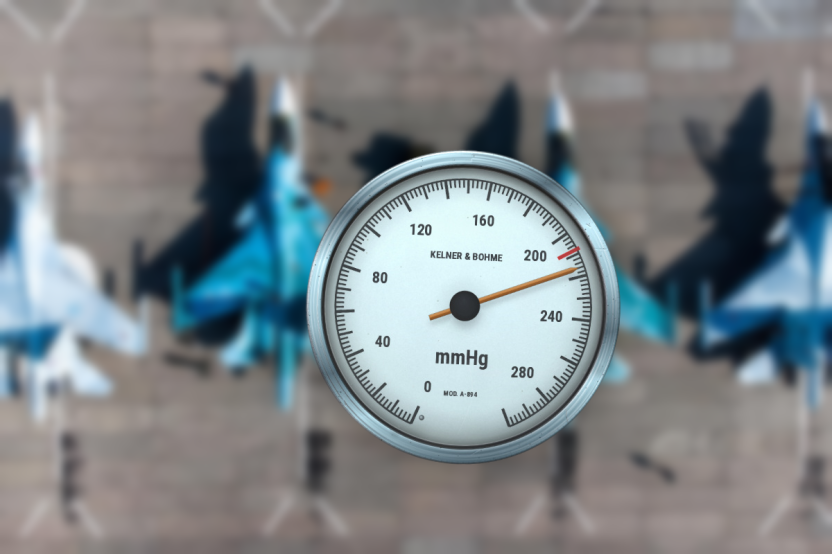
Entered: 216; mmHg
